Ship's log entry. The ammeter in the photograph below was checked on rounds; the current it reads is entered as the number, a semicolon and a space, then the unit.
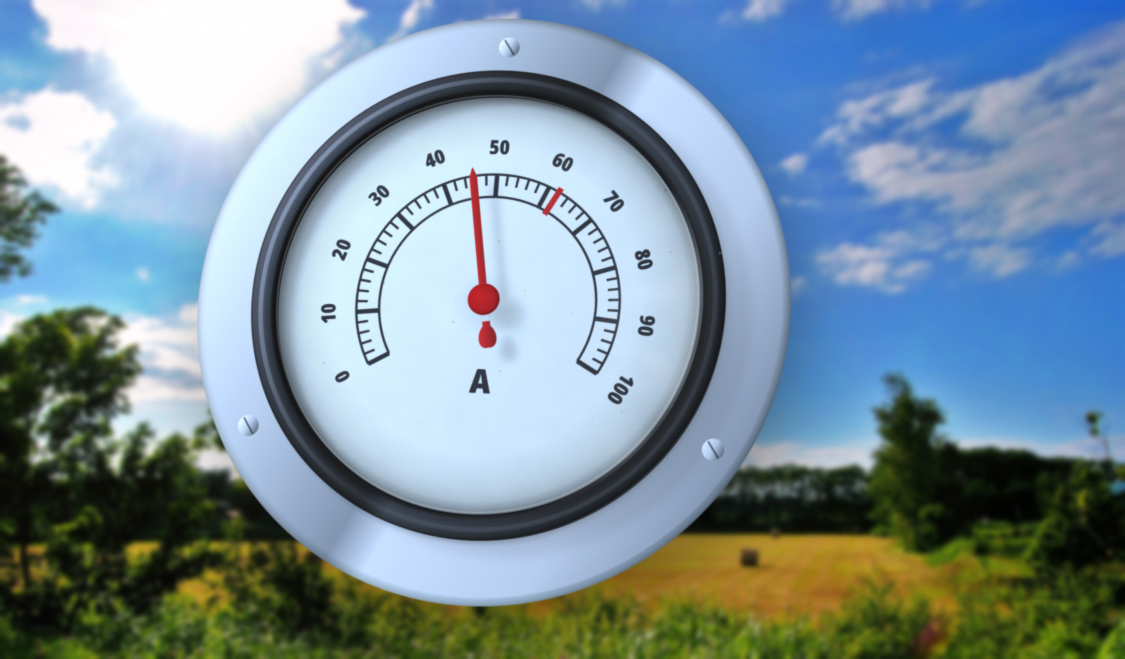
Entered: 46; A
